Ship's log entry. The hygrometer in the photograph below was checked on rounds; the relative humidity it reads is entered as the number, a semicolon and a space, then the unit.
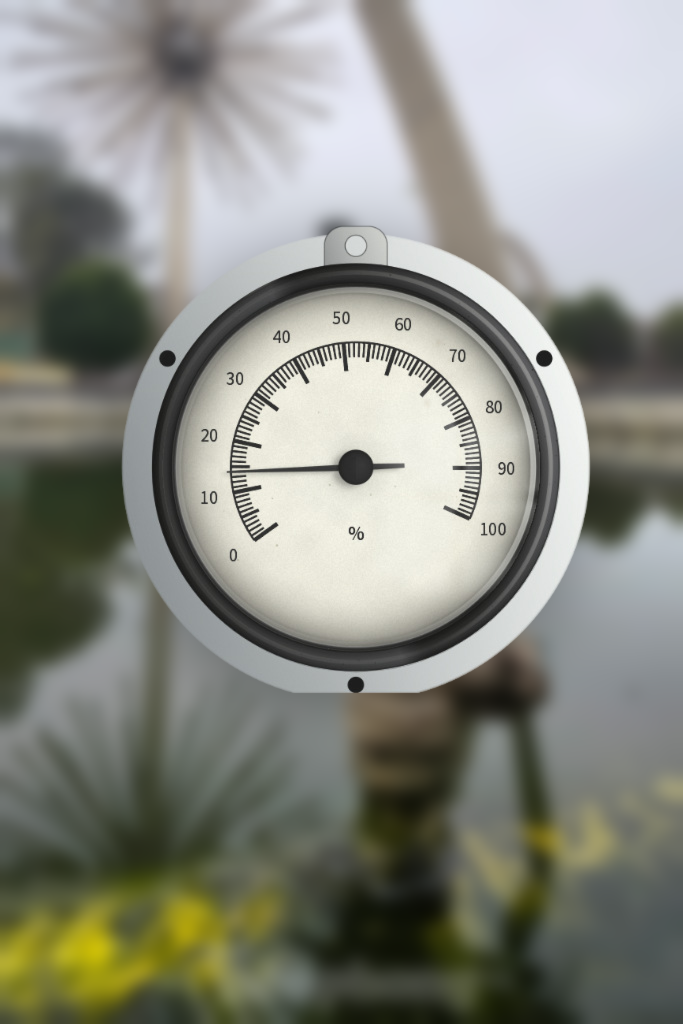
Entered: 14; %
